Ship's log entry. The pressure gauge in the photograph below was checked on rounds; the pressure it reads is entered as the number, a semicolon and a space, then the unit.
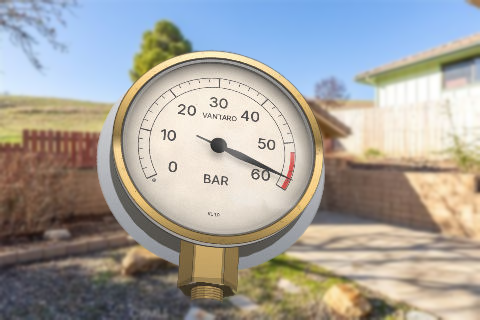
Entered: 58; bar
